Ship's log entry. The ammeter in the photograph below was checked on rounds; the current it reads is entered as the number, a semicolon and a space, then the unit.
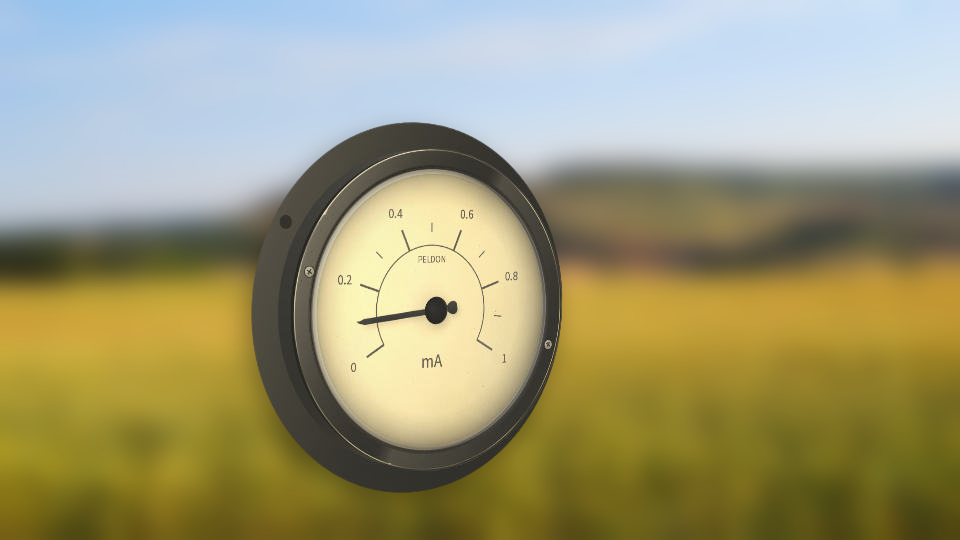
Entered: 0.1; mA
